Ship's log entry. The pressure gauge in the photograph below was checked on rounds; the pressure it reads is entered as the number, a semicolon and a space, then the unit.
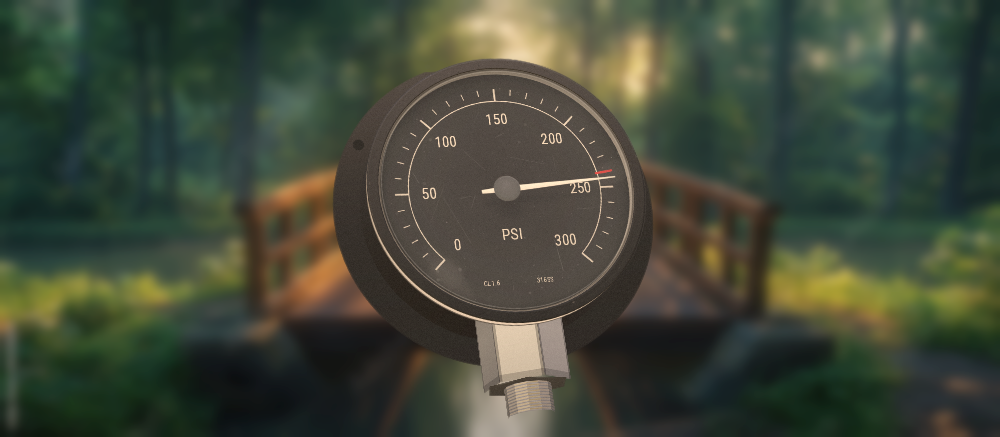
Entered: 245; psi
